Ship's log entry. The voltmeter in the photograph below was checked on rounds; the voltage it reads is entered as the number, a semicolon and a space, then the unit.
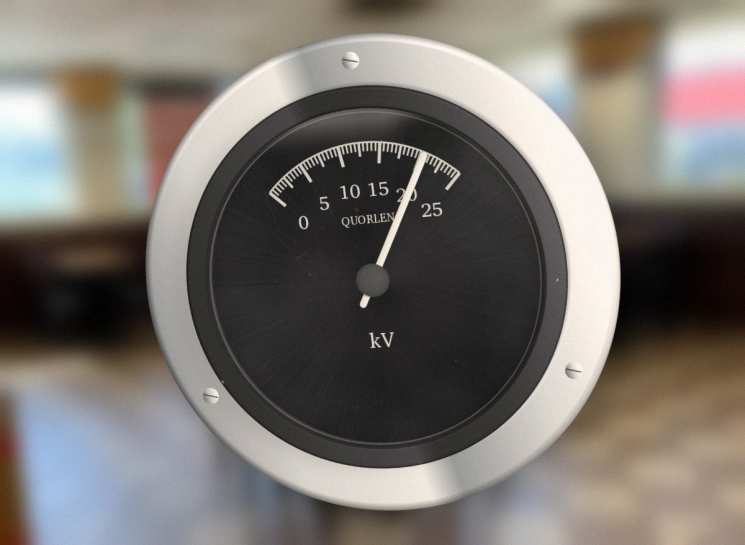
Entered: 20.5; kV
